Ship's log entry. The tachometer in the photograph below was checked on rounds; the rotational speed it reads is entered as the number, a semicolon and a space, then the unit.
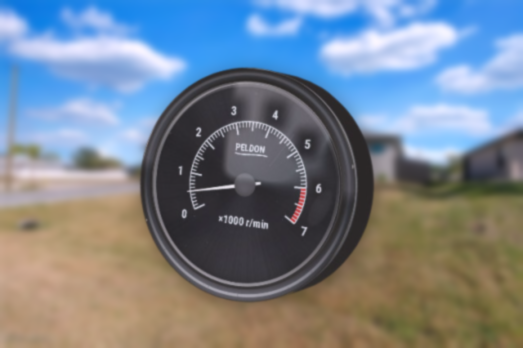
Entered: 500; rpm
